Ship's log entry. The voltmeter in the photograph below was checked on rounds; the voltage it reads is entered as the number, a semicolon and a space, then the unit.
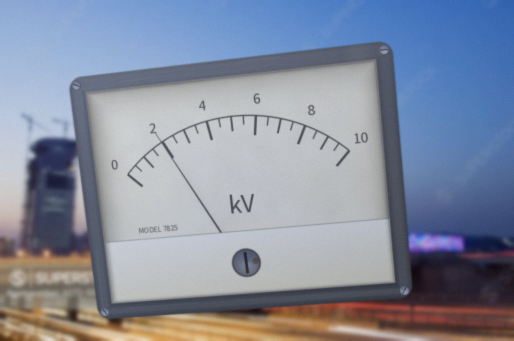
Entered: 2; kV
